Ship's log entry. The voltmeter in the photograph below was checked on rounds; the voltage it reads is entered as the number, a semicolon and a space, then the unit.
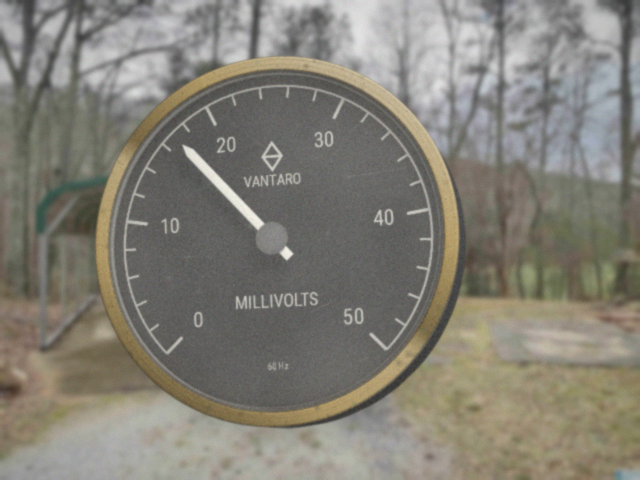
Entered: 17; mV
